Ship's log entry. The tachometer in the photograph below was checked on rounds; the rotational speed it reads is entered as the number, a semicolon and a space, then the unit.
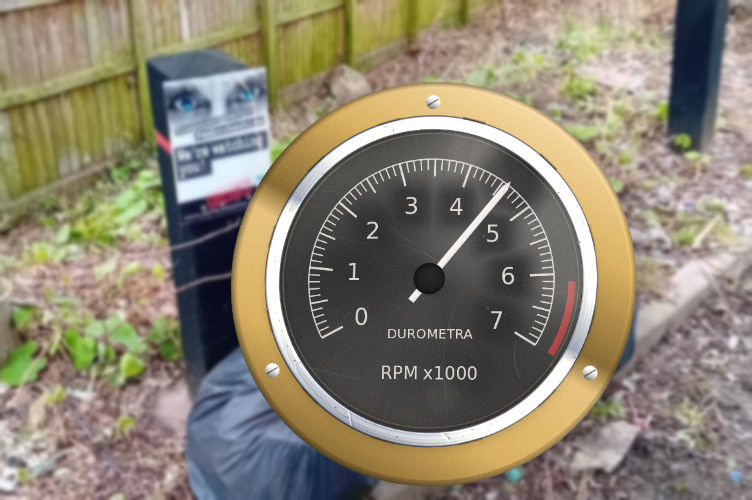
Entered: 4600; rpm
